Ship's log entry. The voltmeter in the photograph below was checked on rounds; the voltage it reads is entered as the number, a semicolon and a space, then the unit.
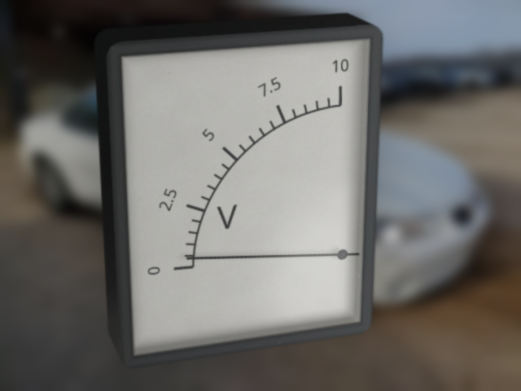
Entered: 0.5; V
